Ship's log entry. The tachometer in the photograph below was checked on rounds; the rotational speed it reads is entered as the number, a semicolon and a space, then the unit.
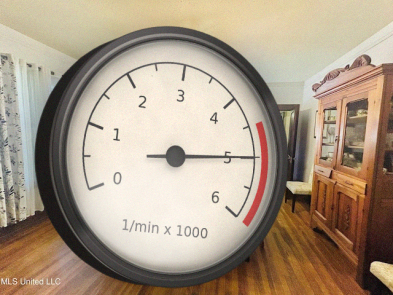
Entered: 5000; rpm
